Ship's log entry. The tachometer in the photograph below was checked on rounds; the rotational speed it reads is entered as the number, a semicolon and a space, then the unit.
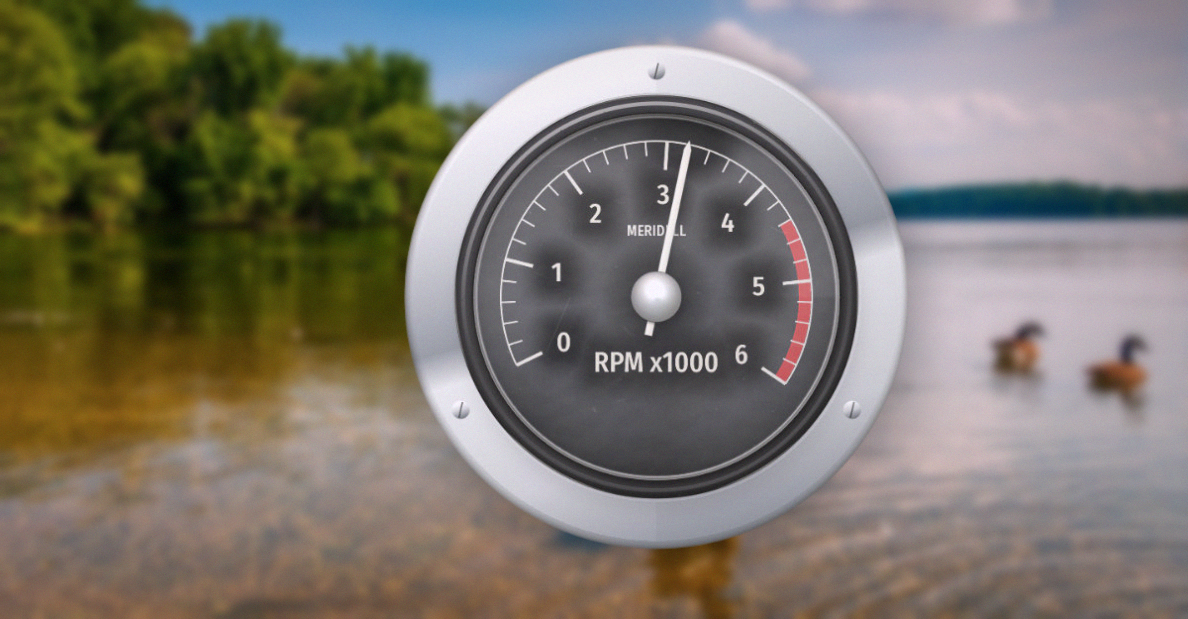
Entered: 3200; rpm
